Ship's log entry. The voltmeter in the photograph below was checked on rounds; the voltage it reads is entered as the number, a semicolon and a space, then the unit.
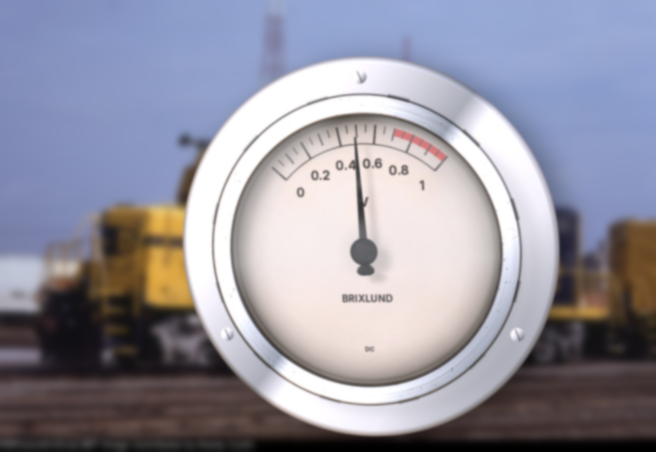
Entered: 0.5; V
